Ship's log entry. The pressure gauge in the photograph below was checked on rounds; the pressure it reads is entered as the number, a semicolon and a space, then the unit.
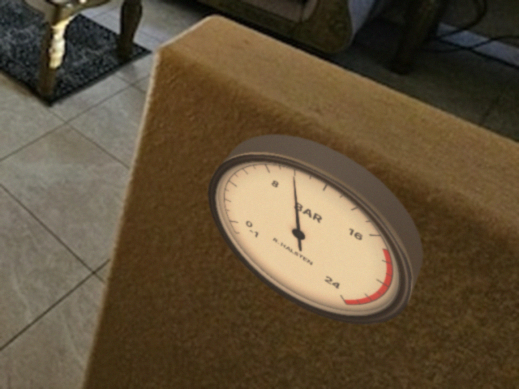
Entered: 10; bar
